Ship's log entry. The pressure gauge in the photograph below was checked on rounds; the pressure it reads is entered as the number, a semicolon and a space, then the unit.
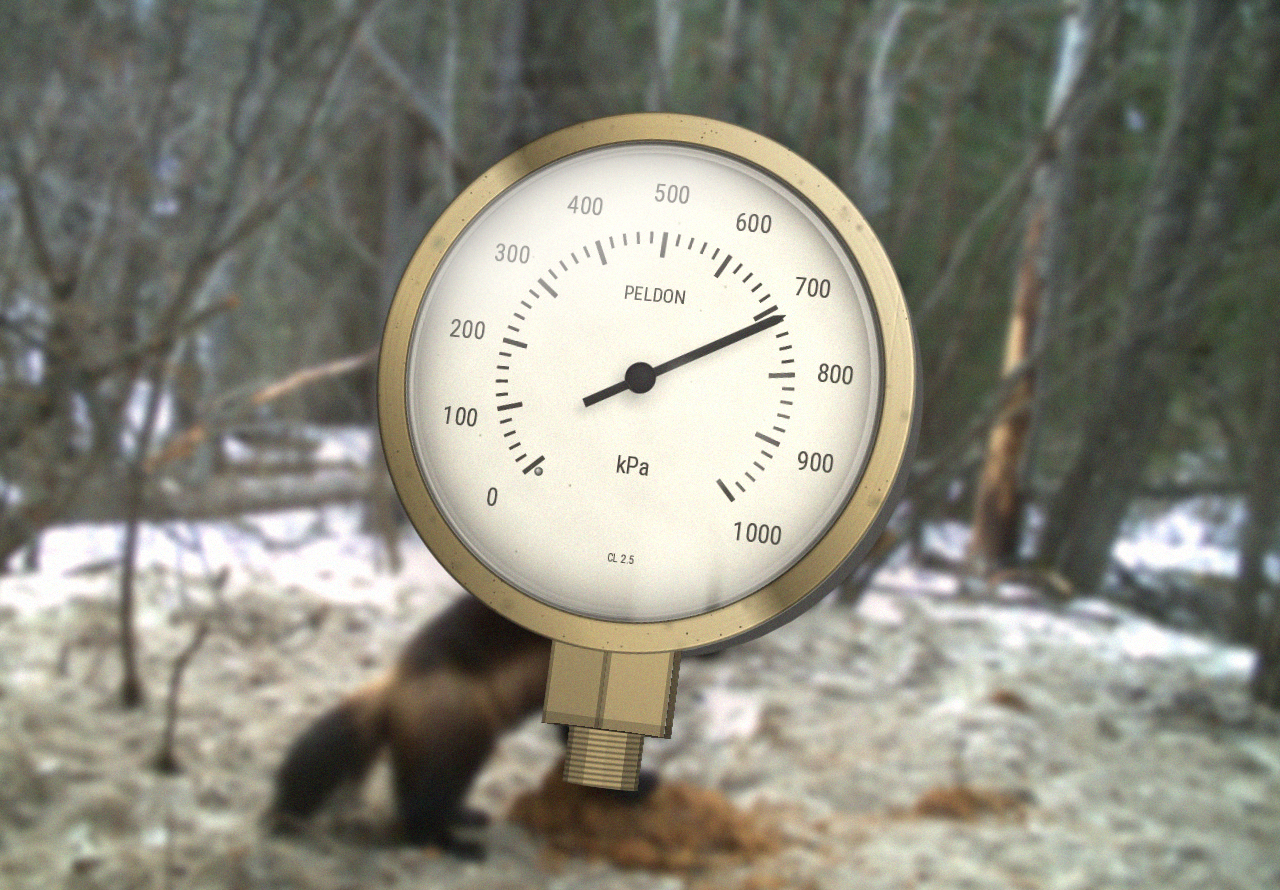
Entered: 720; kPa
